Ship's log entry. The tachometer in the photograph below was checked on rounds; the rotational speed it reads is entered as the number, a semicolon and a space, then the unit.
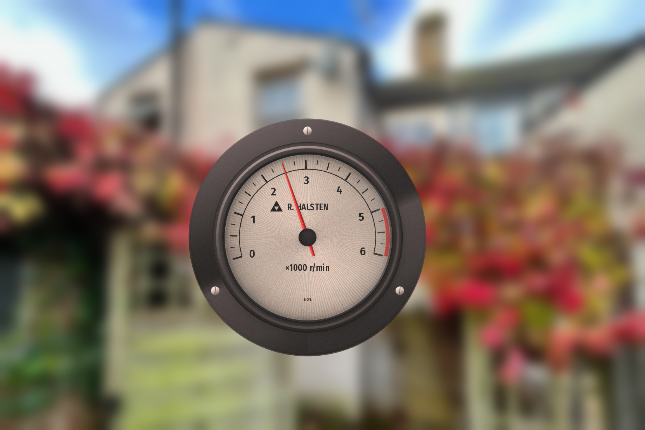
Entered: 2500; rpm
